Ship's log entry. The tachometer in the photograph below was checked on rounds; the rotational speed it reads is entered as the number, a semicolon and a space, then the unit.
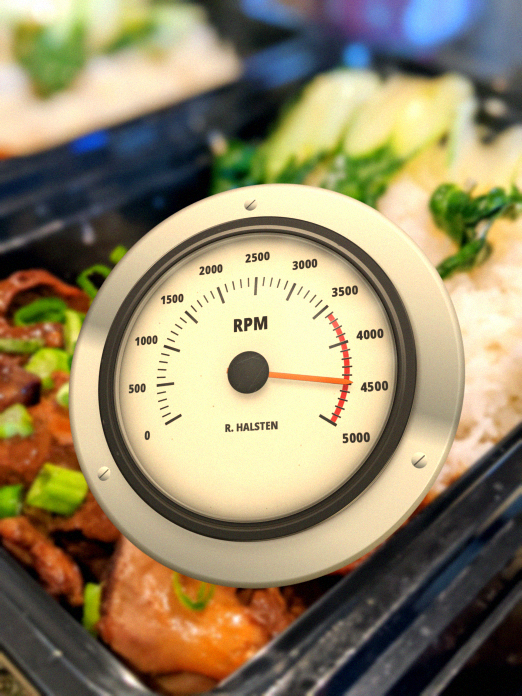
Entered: 4500; rpm
